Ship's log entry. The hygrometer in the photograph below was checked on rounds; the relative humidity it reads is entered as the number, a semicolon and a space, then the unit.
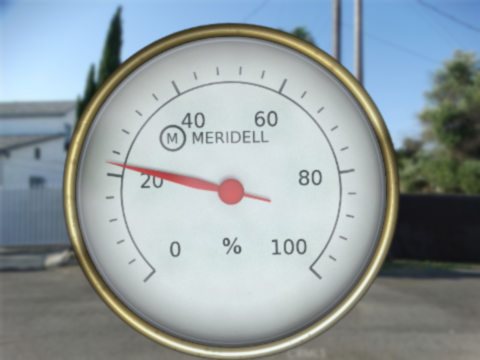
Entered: 22; %
